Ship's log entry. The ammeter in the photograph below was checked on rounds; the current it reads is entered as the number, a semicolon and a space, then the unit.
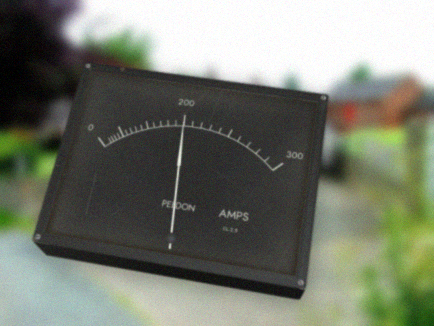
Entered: 200; A
